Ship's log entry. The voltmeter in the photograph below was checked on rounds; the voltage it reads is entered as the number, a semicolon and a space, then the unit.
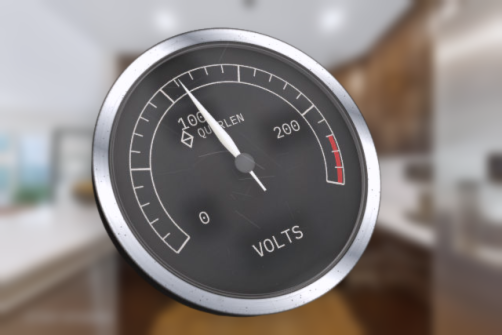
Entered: 110; V
